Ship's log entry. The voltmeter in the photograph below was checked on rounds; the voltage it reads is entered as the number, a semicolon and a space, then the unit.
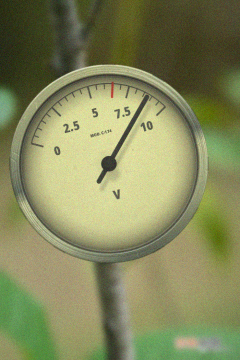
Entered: 8.75; V
